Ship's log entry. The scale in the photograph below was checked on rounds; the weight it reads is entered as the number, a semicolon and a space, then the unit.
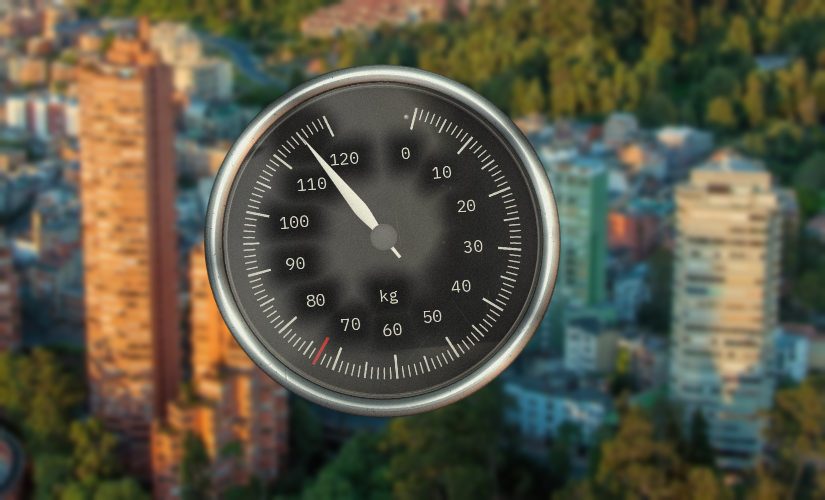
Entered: 115; kg
